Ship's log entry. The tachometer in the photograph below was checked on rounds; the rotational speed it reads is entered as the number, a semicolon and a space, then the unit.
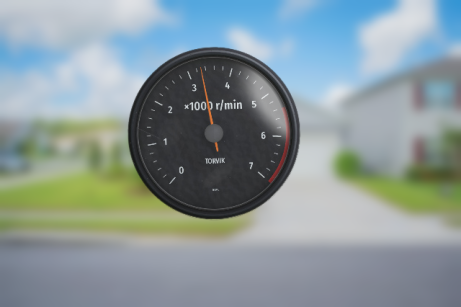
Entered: 3300; rpm
